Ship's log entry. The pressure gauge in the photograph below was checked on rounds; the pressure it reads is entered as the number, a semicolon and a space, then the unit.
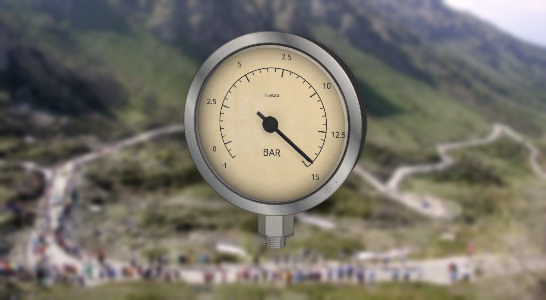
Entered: 14.5; bar
